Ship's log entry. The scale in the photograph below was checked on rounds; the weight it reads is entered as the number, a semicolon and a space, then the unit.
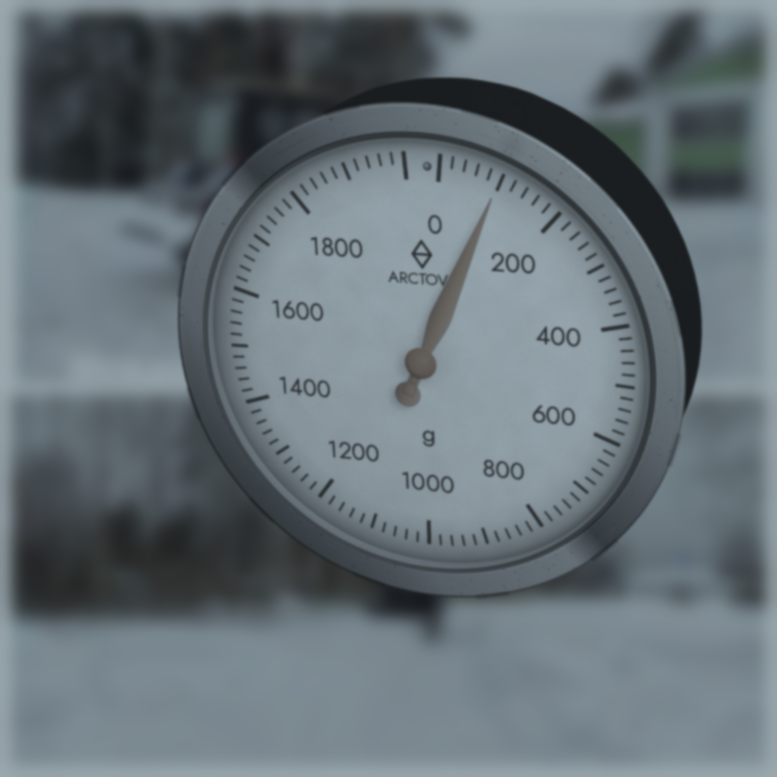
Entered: 100; g
